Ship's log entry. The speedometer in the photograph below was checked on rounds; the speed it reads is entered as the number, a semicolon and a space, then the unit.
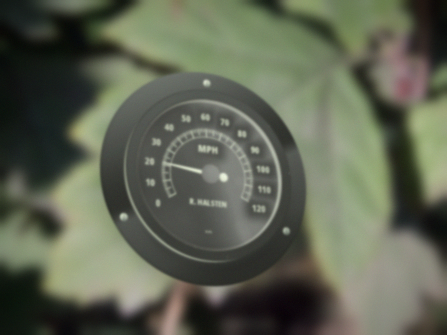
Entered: 20; mph
